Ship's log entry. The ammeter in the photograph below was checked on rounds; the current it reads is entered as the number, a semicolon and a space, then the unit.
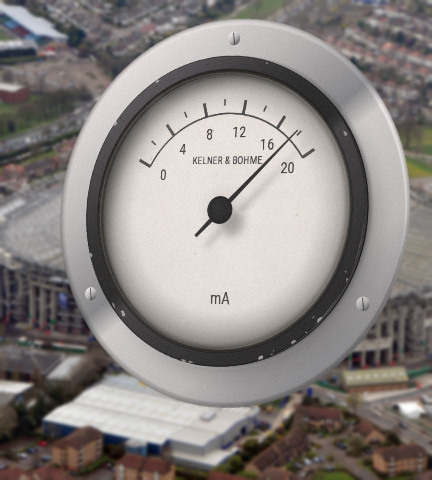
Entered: 18; mA
